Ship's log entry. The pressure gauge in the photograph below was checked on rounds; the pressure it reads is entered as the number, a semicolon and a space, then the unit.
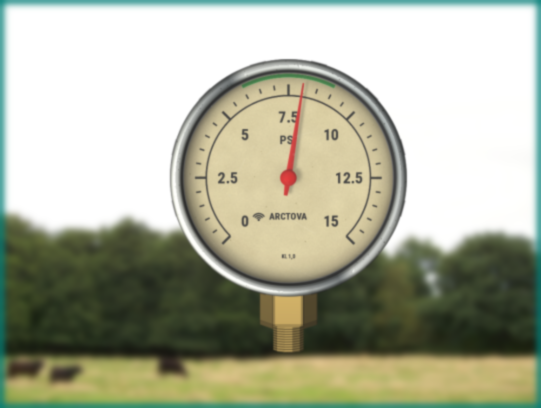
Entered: 8; psi
